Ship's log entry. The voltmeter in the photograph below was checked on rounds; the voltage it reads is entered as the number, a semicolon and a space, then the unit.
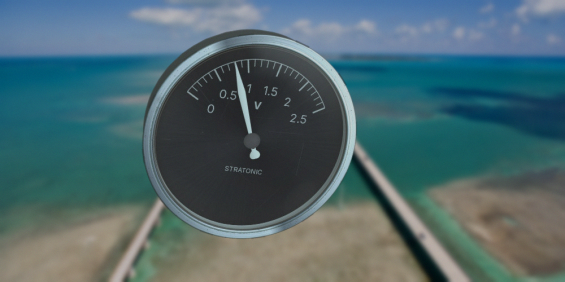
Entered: 0.8; V
